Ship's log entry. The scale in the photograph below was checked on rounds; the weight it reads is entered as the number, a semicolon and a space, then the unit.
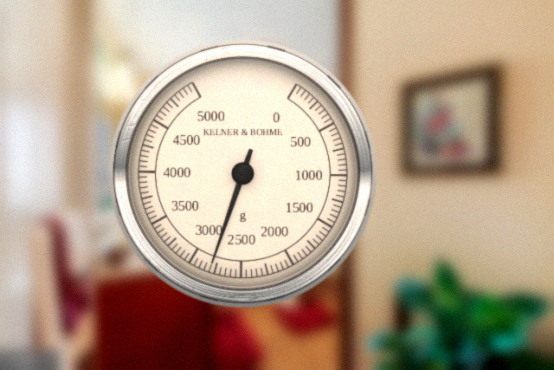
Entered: 2800; g
